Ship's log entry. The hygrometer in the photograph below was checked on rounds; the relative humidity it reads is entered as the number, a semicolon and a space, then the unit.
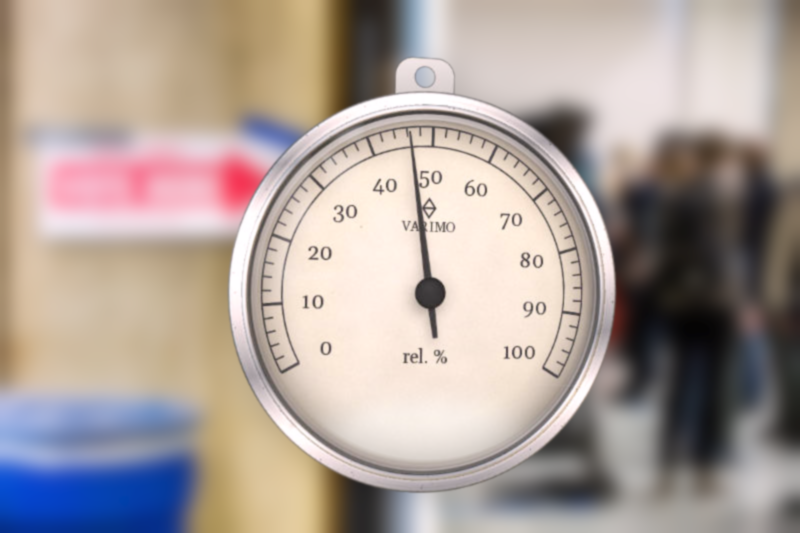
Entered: 46; %
